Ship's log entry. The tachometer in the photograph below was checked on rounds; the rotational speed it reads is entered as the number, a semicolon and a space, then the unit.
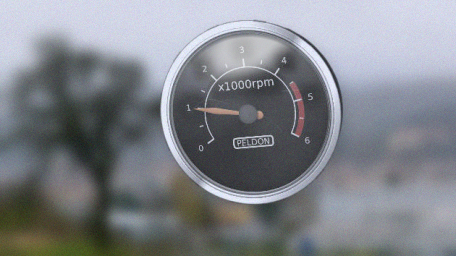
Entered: 1000; rpm
